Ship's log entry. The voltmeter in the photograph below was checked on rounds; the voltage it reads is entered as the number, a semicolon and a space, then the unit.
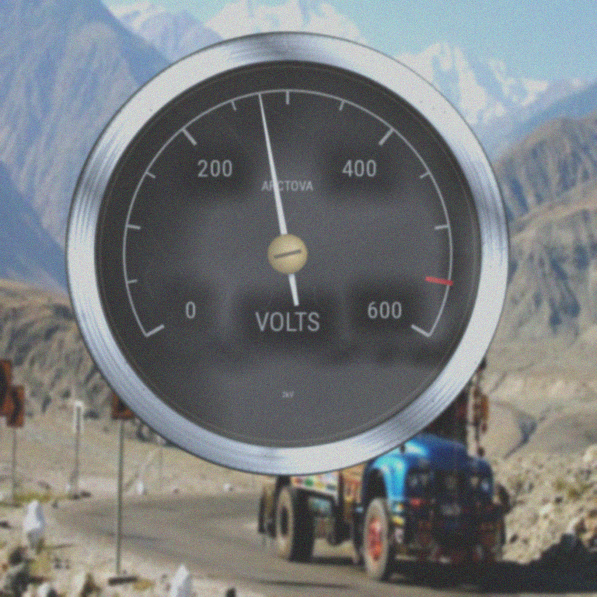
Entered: 275; V
